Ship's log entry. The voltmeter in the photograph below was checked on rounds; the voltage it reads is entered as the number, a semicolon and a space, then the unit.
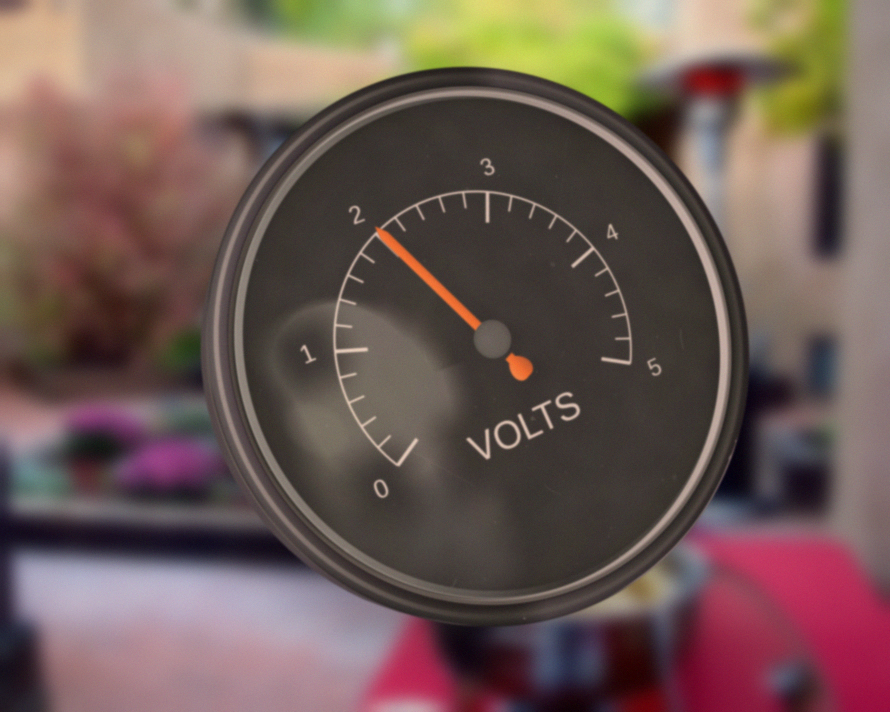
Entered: 2; V
